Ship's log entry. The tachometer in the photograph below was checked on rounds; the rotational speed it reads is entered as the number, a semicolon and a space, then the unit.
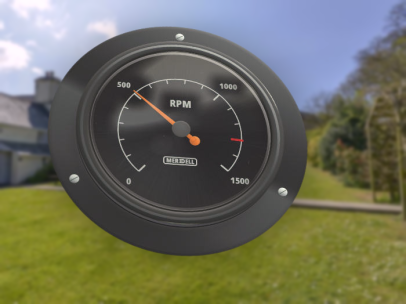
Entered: 500; rpm
